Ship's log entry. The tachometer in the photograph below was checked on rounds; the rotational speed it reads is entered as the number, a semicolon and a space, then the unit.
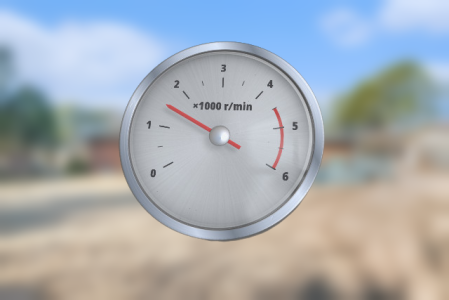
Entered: 1500; rpm
